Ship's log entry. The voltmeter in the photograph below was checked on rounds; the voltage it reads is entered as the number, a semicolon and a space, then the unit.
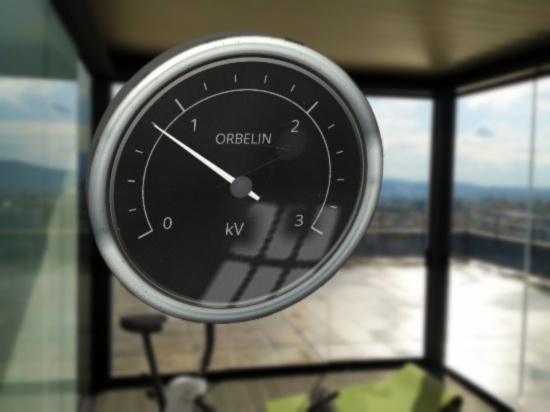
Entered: 0.8; kV
